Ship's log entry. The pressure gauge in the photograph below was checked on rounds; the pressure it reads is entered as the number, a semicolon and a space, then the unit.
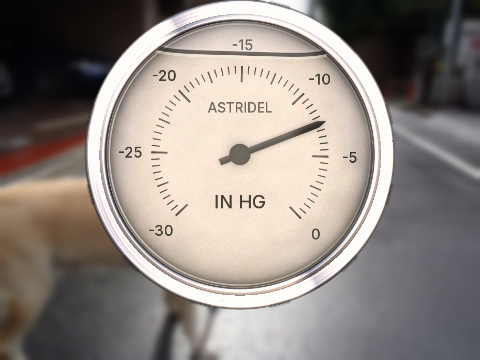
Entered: -7.5; inHg
